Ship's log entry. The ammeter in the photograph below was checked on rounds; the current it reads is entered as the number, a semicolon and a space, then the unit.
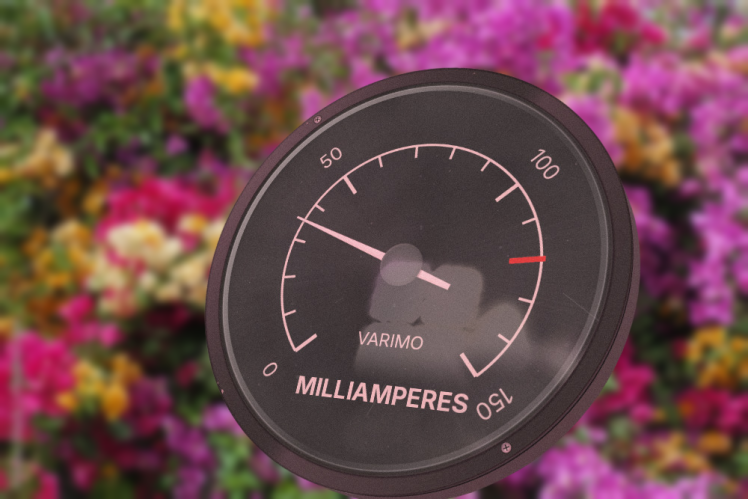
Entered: 35; mA
